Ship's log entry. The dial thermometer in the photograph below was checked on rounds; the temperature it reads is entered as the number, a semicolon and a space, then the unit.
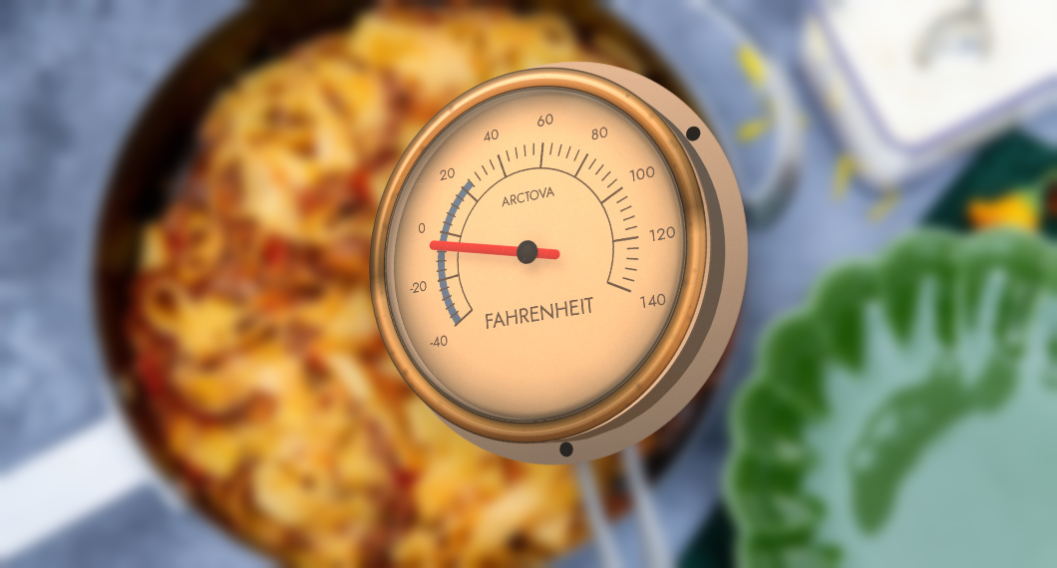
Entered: -6; °F
